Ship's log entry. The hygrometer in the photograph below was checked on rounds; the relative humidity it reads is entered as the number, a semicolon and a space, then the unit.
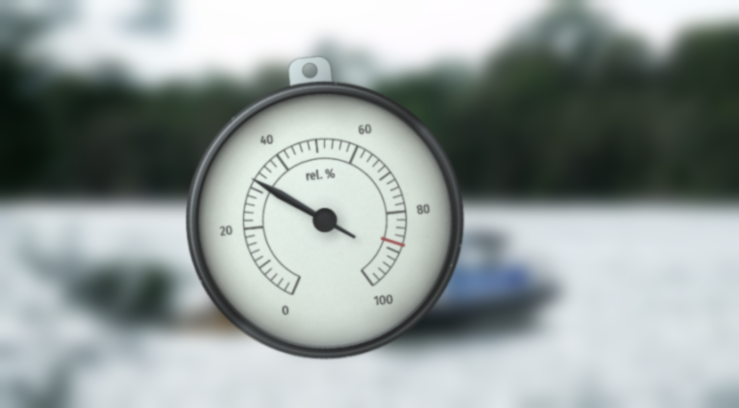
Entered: 32; %
